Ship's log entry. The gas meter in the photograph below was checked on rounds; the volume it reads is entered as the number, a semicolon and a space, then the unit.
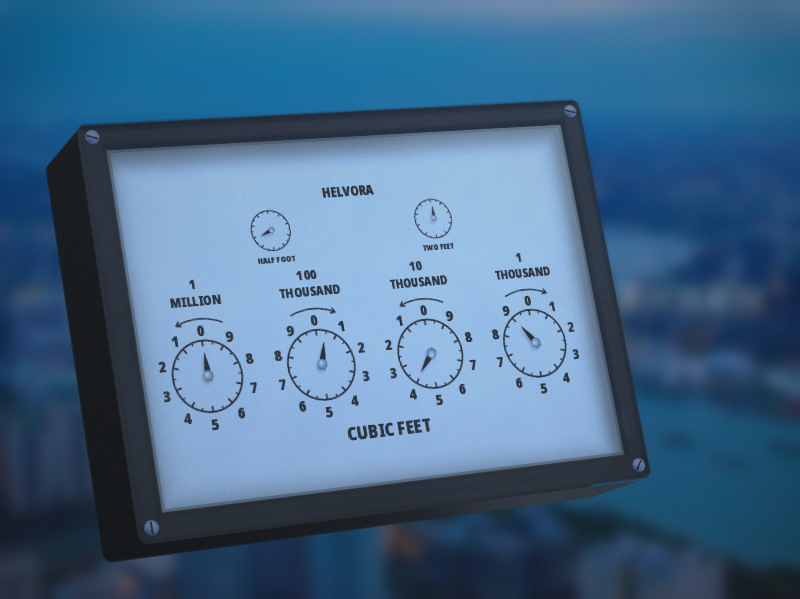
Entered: 3900; ft³
